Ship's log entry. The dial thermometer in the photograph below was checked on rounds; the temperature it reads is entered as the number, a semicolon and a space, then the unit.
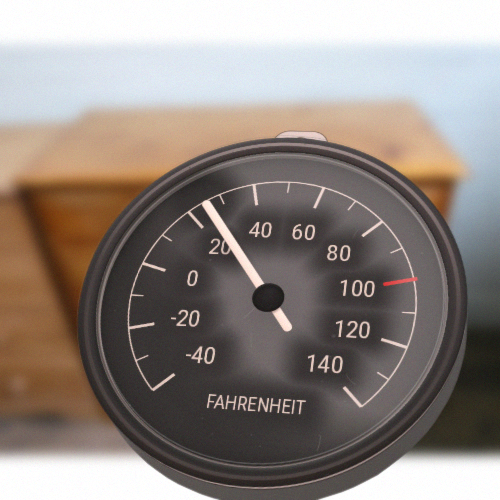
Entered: 25; °F
